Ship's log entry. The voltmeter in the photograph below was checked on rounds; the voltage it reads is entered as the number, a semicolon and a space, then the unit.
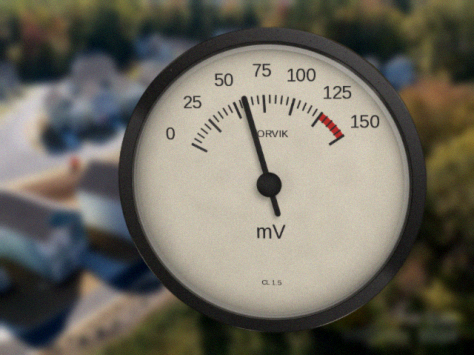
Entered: 60; mV
